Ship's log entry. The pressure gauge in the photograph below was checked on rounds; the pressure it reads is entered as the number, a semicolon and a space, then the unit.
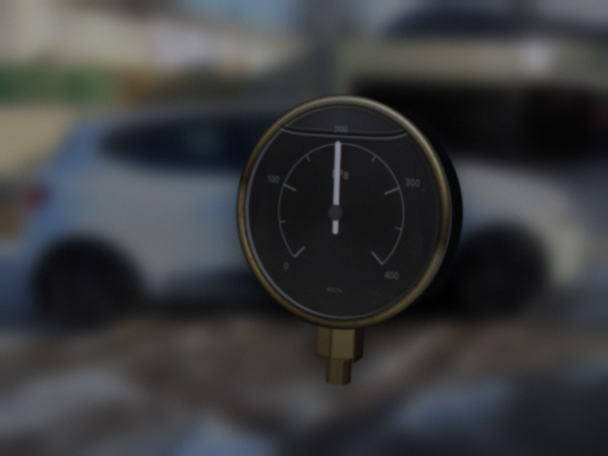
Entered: 200; kPa
